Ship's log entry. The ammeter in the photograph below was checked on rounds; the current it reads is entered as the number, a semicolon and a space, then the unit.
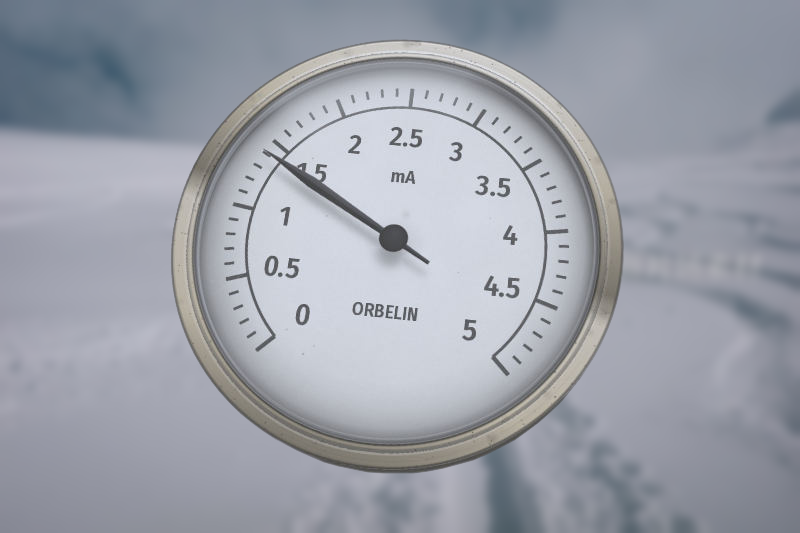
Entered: 1.4; mA
